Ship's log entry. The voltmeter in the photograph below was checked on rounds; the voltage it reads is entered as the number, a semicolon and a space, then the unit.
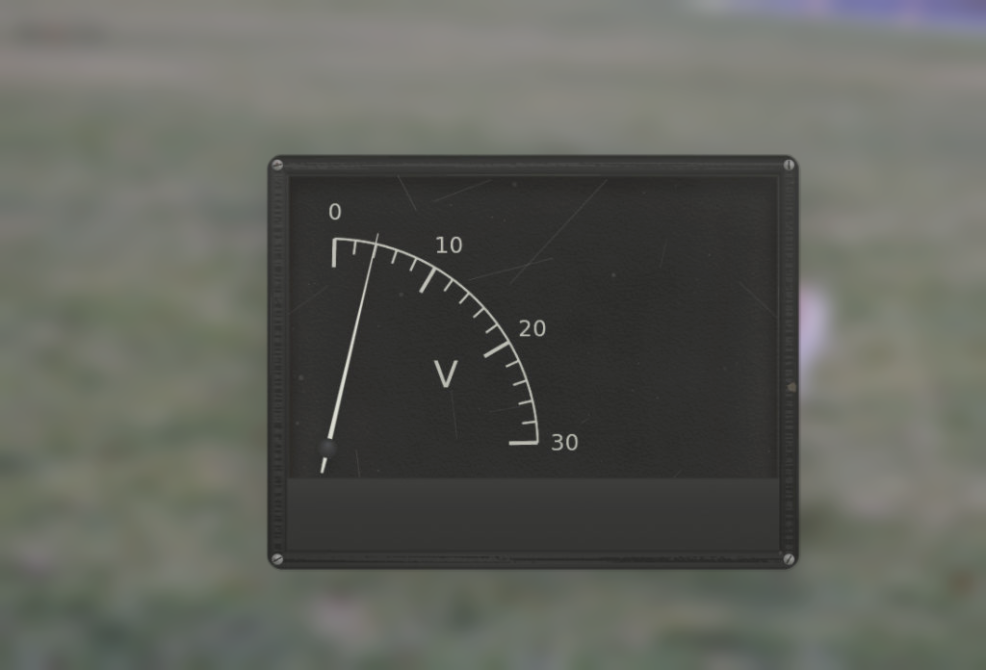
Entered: 4; V
